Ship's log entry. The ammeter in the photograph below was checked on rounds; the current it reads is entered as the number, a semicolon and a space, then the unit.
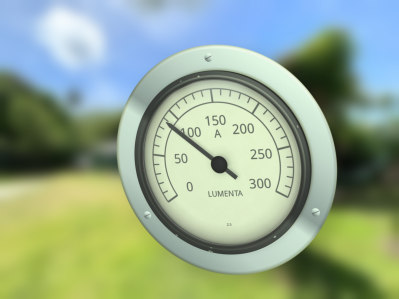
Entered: 90; A
